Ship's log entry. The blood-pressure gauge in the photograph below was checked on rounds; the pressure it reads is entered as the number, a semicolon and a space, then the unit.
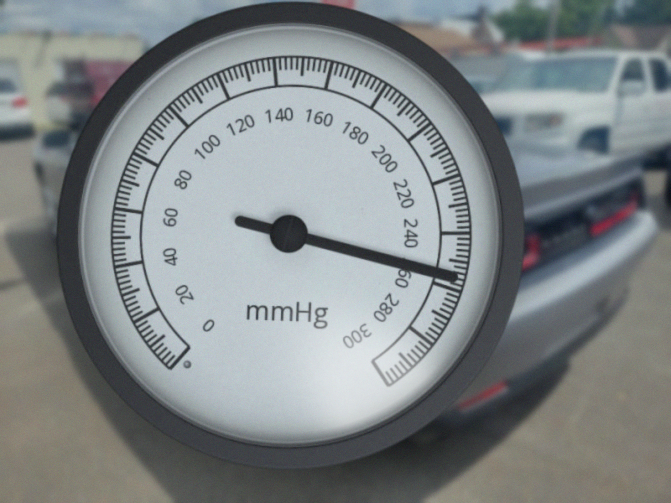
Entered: 256; mmHg
